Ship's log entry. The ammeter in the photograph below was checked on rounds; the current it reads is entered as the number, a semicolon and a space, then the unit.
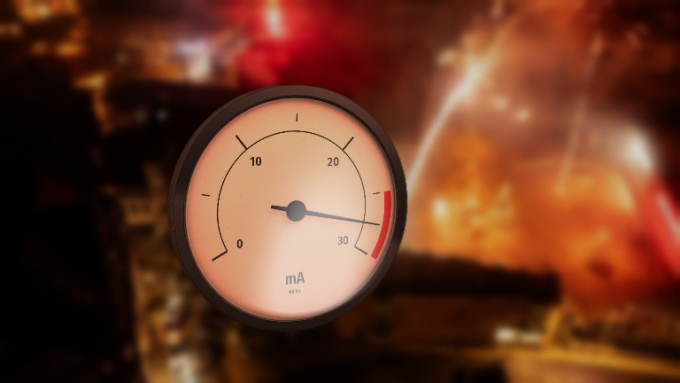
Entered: 27.5; mA
